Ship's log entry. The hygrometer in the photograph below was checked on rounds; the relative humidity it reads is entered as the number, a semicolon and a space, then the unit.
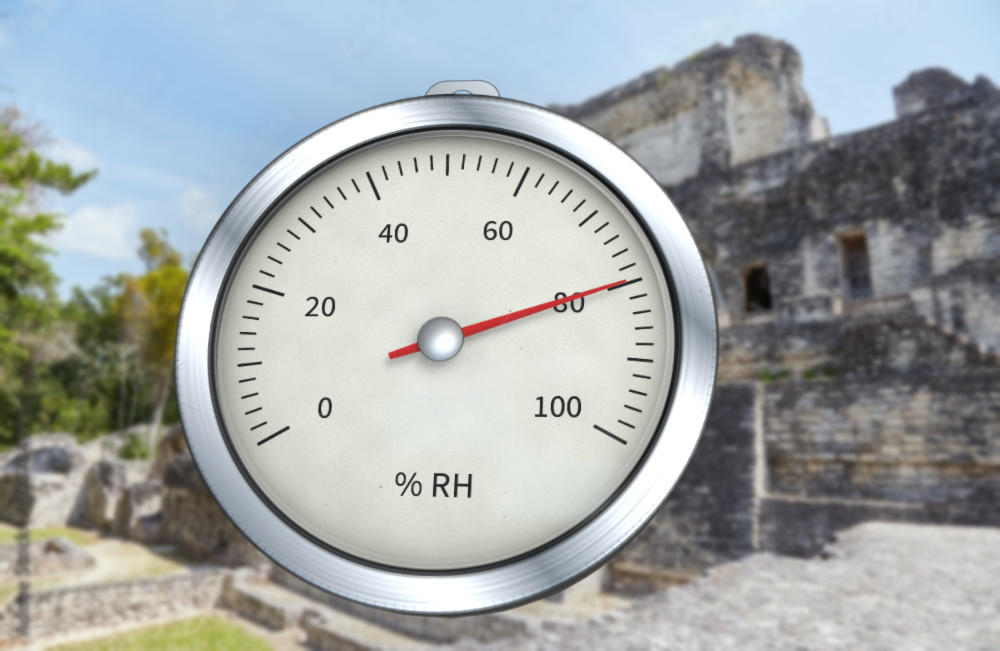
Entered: 80; %
